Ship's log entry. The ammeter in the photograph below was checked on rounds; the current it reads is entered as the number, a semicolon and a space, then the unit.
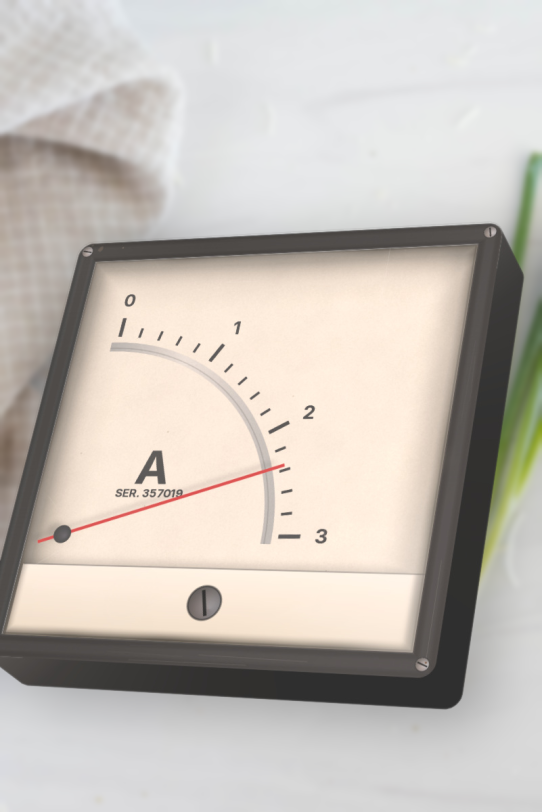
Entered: 2.4; A
